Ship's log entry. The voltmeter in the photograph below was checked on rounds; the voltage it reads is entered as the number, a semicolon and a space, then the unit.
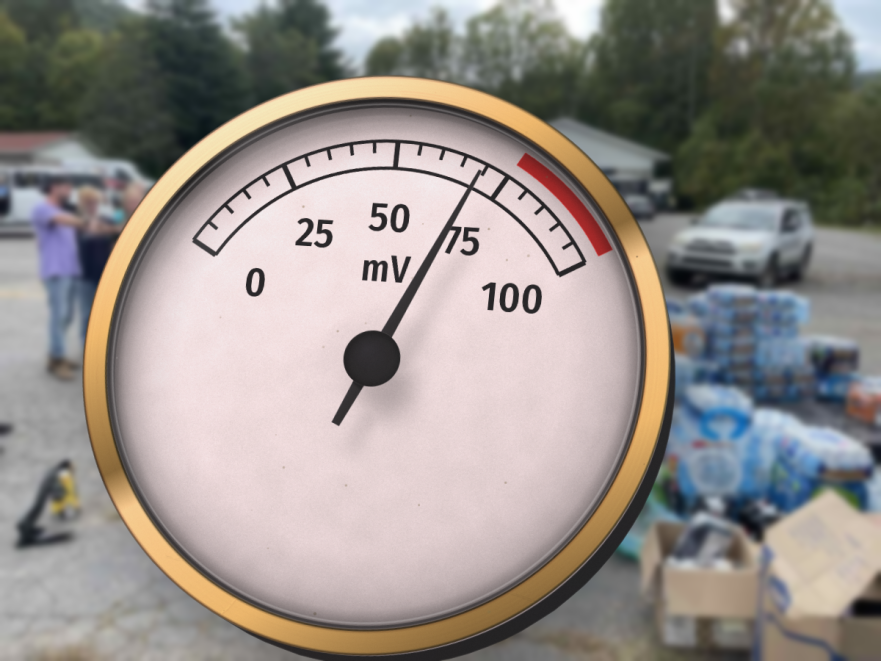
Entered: 70; mV
